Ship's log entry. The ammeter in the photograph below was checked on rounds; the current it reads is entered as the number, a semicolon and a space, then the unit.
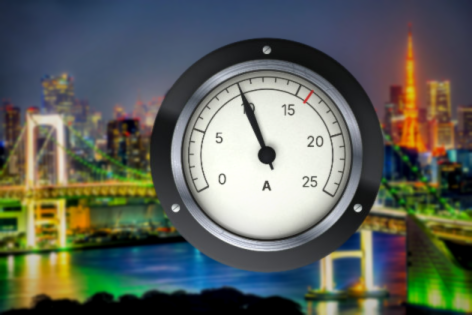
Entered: 10; A
